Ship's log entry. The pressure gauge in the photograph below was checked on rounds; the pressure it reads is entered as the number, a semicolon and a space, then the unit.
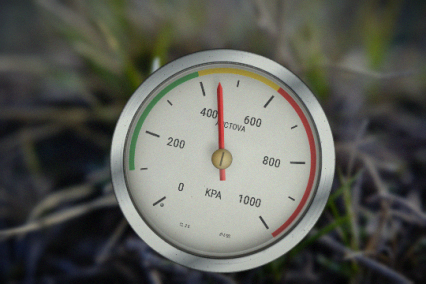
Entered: 450; kPa
